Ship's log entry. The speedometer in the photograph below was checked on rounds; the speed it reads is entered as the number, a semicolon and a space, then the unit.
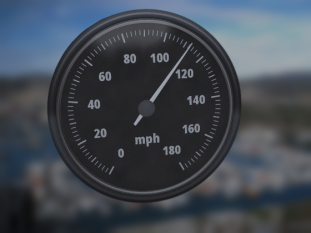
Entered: 112; mph
